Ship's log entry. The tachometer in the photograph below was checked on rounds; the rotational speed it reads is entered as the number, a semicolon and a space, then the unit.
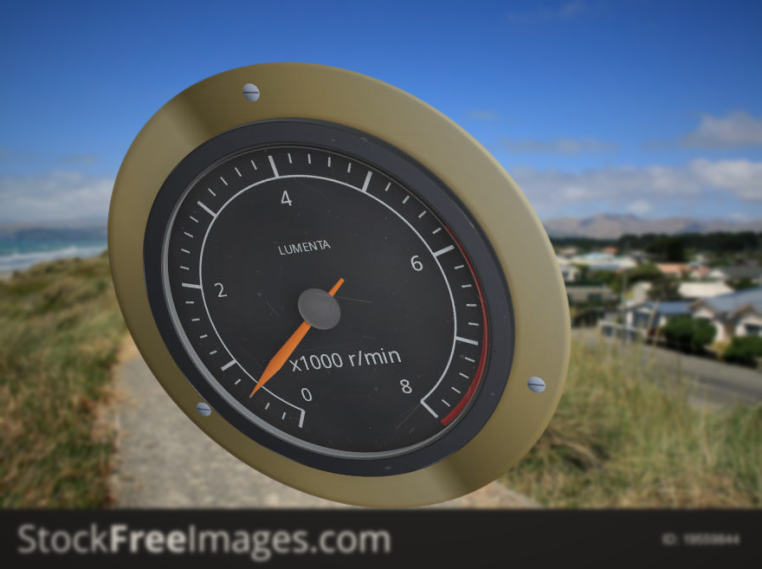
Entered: 600; rpm
